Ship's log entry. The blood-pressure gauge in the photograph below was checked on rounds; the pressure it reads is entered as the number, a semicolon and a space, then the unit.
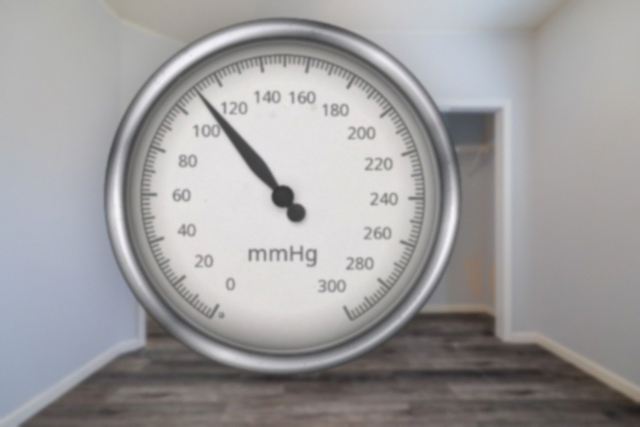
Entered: 110; mmHg
